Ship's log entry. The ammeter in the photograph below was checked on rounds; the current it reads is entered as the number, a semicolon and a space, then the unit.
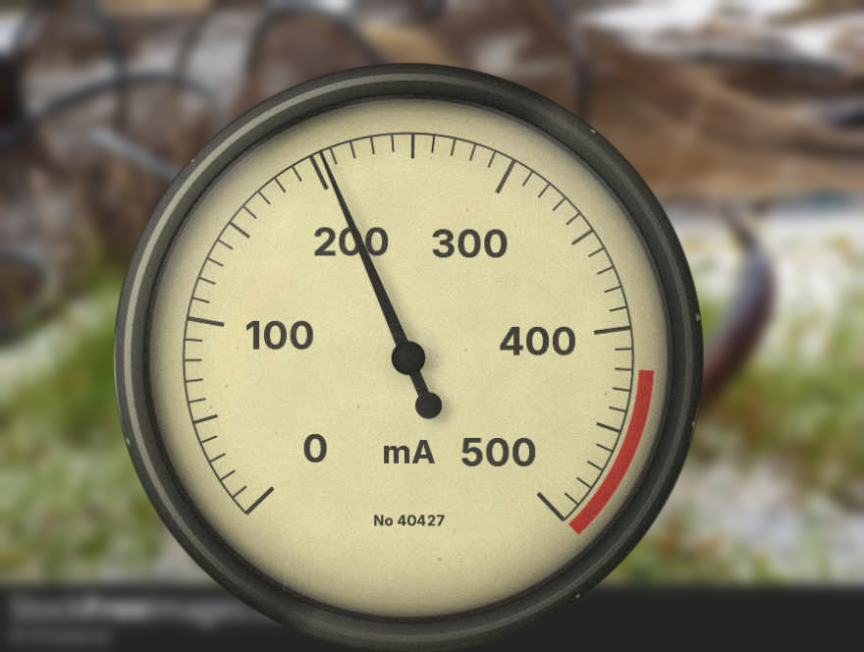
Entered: 205; mA
